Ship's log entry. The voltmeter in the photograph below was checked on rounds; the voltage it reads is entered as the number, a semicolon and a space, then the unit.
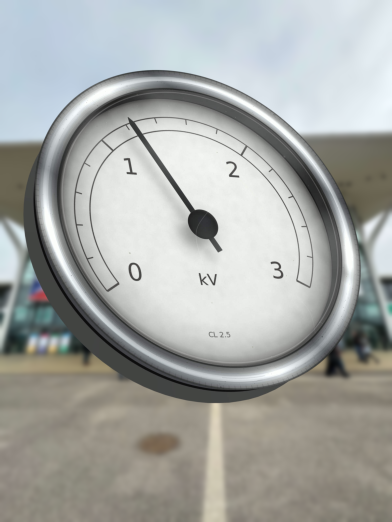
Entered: 1.2; kV
